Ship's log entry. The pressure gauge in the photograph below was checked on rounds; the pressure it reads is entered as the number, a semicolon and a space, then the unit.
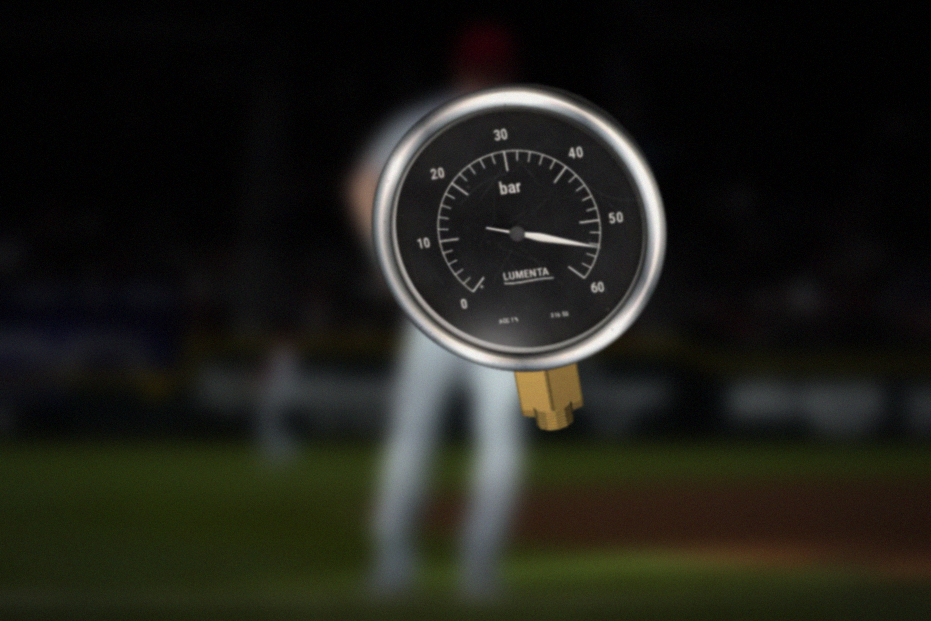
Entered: 54; bar
